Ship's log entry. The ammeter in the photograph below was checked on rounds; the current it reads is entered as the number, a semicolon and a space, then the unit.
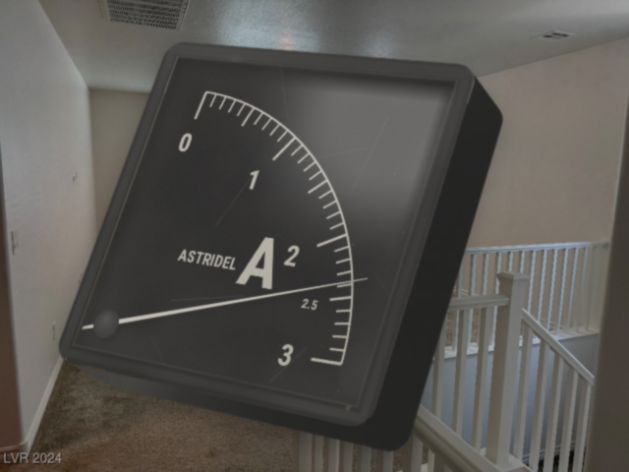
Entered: 2.4; A
